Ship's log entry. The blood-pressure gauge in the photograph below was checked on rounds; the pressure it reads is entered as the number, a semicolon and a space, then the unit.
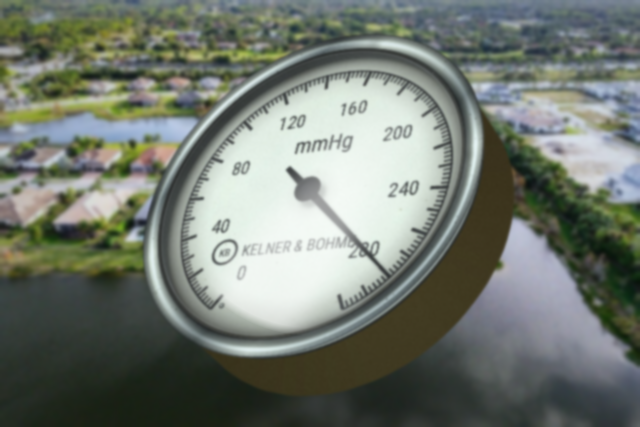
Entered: 280; mmHg
